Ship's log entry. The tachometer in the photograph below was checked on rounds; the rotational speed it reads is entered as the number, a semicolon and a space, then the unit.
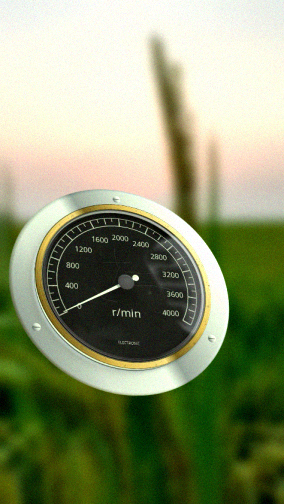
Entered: 0; rpm
